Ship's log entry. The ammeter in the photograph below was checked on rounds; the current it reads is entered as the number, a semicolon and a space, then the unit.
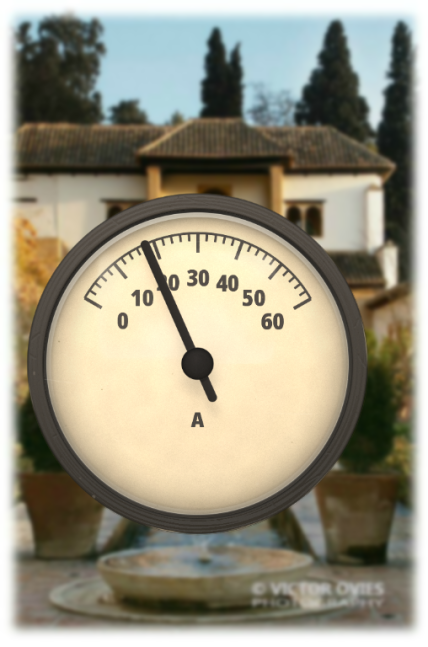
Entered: 18; A
